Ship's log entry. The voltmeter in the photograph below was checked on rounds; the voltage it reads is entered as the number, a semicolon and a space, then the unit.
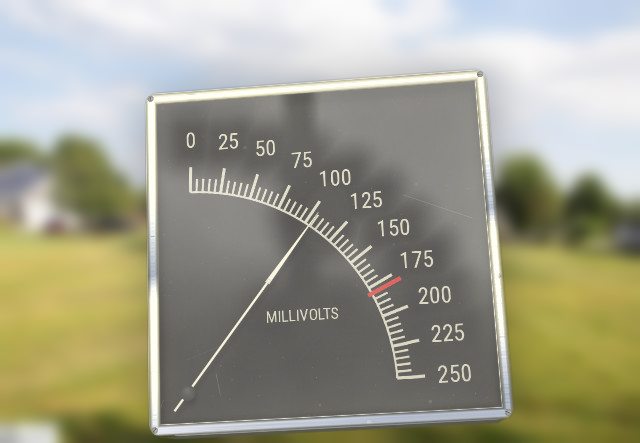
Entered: 105; mV
